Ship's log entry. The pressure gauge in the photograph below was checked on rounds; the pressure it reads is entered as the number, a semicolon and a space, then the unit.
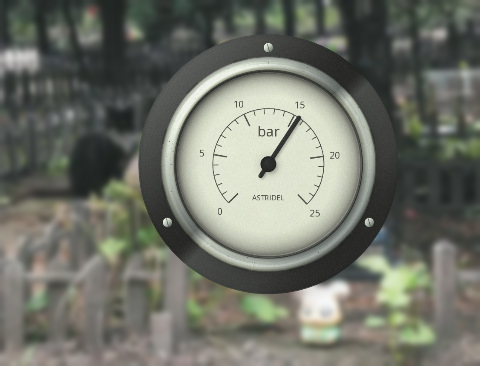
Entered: 15.5; bar
